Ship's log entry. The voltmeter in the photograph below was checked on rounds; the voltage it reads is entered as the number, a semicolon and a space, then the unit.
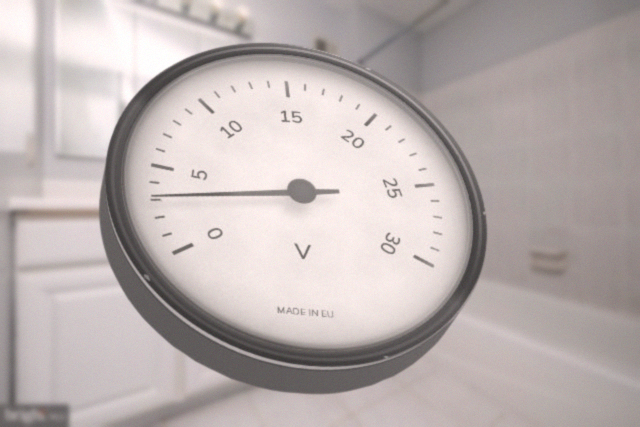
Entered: 3; V
